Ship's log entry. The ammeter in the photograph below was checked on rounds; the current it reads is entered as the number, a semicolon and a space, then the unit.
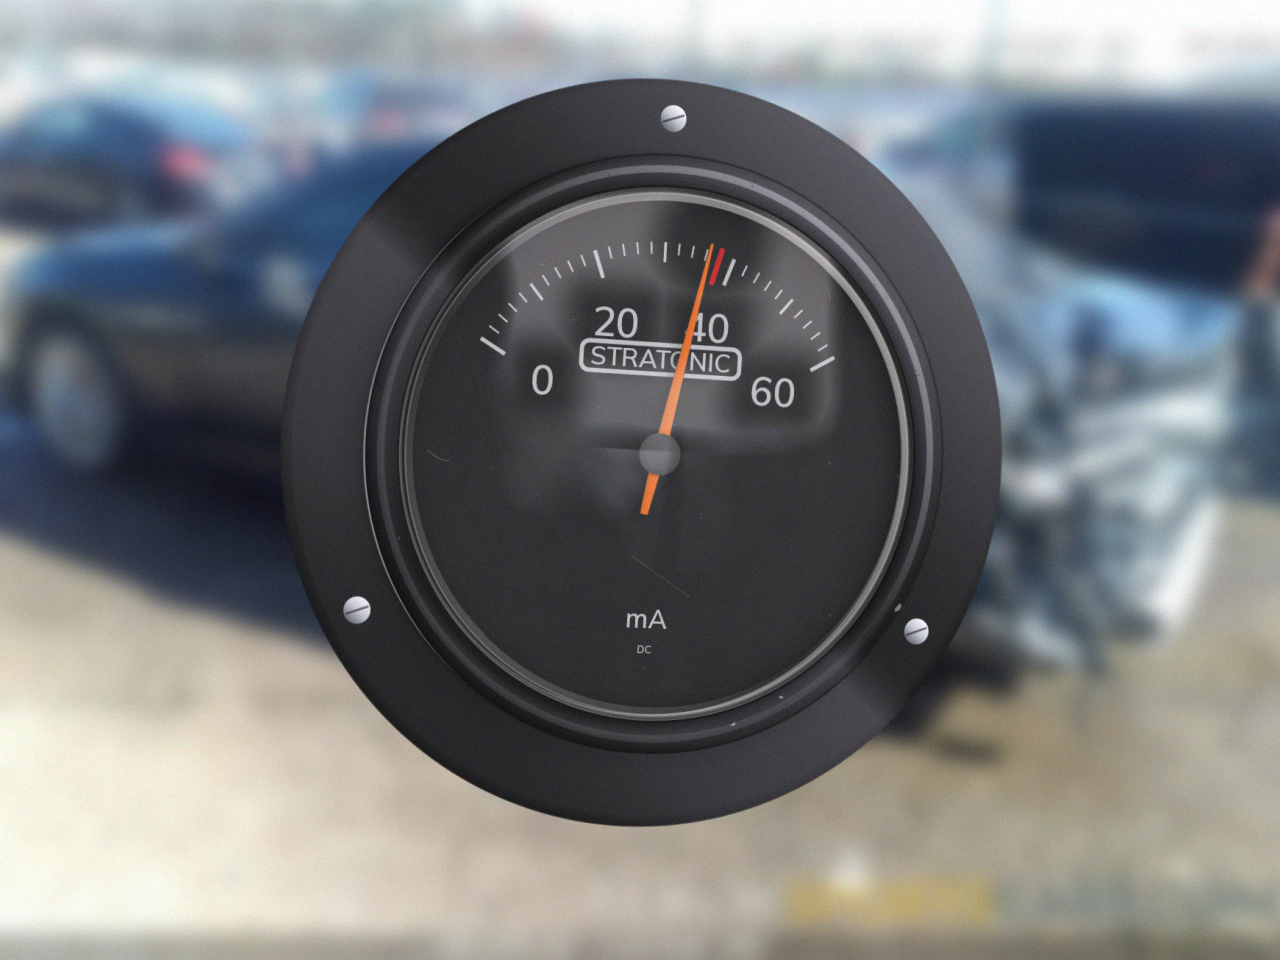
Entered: 36; mA
